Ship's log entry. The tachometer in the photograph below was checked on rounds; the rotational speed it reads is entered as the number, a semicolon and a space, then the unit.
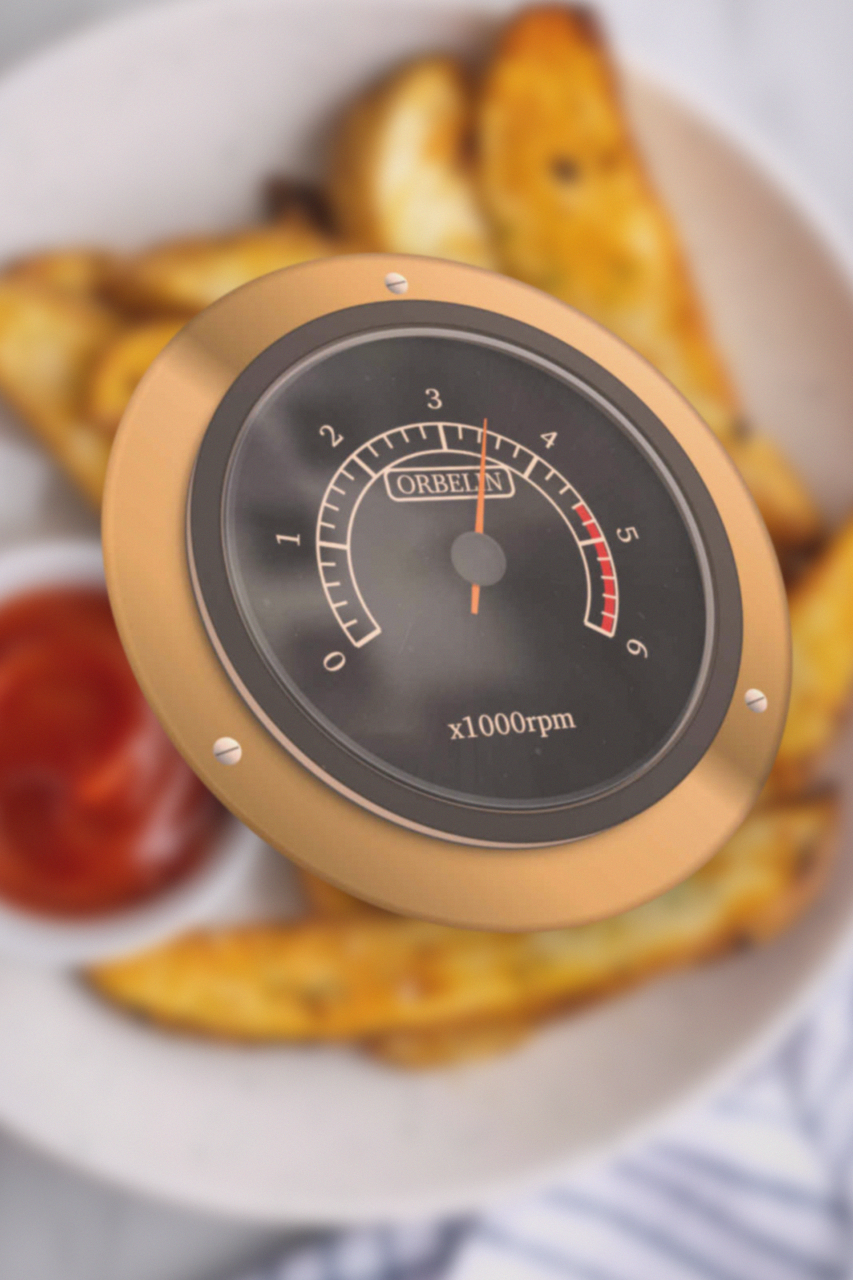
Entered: 3400; rpm
